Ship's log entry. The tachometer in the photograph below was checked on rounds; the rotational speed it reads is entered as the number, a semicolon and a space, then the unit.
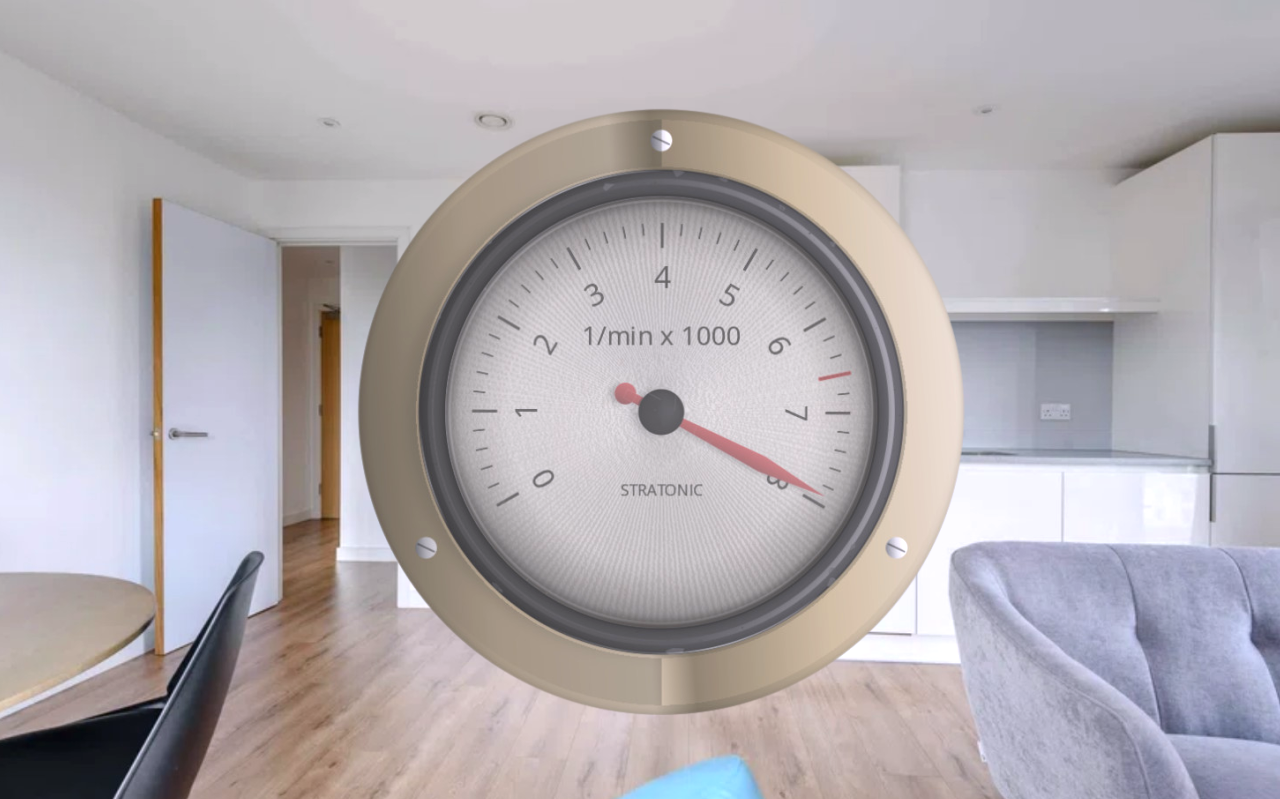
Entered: 7900; rpm
